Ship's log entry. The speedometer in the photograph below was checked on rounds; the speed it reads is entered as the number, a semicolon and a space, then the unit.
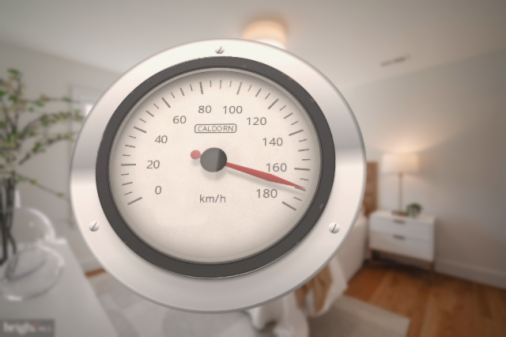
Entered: 170; km/h
